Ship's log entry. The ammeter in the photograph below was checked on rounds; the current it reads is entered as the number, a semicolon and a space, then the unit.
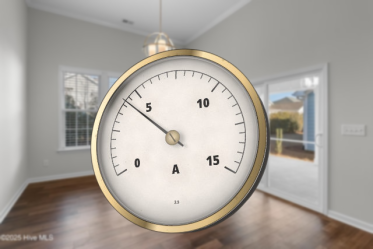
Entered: 4.25; A
